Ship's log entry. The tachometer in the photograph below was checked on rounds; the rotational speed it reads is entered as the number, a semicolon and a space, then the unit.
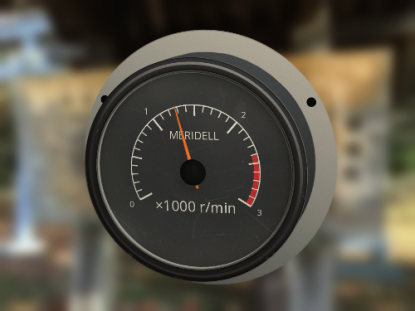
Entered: 1300; rpm
